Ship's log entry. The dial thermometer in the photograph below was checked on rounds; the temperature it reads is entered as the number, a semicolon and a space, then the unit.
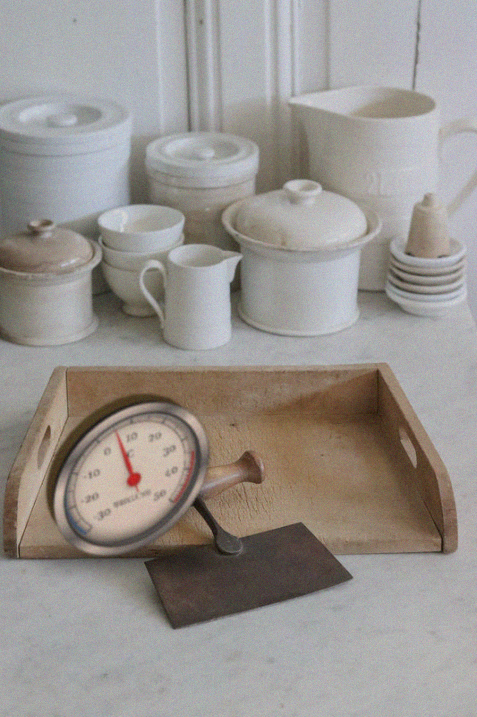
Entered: 5; °C
